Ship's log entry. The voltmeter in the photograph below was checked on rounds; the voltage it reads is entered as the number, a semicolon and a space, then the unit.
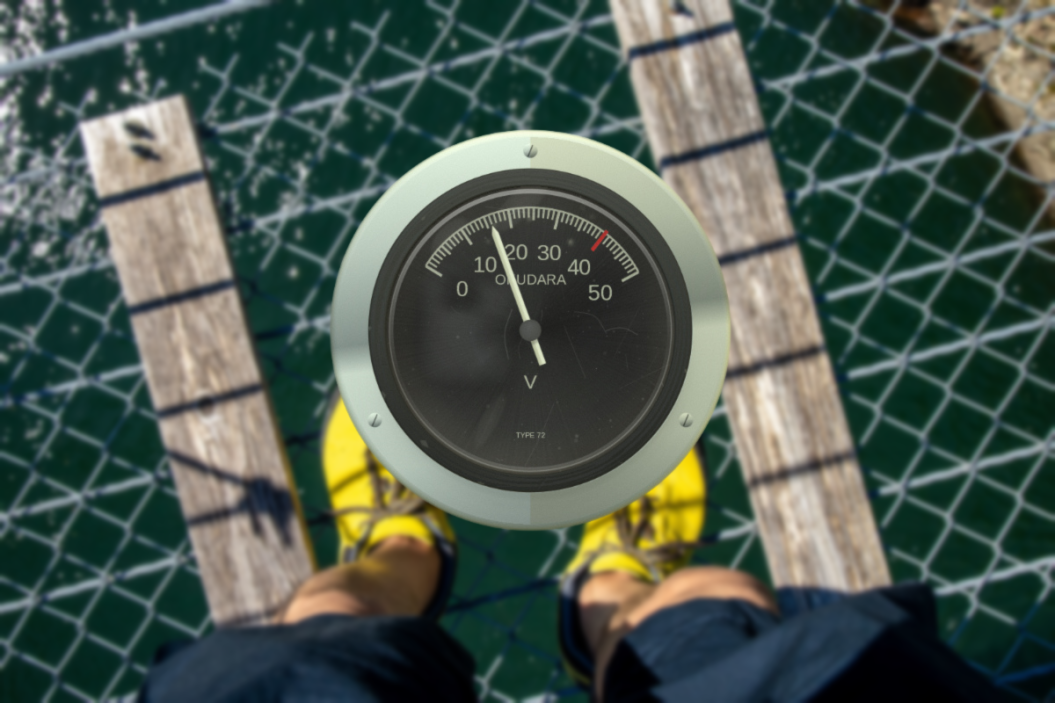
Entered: 16; V
